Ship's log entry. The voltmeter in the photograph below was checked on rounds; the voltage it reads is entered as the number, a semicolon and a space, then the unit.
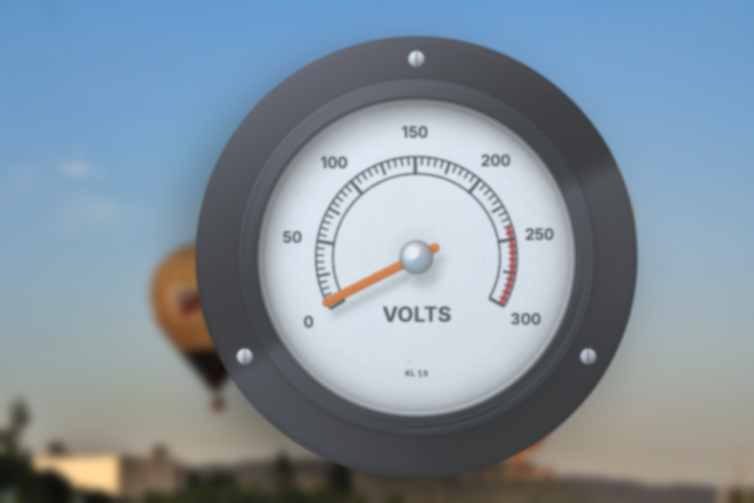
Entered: 5; V
